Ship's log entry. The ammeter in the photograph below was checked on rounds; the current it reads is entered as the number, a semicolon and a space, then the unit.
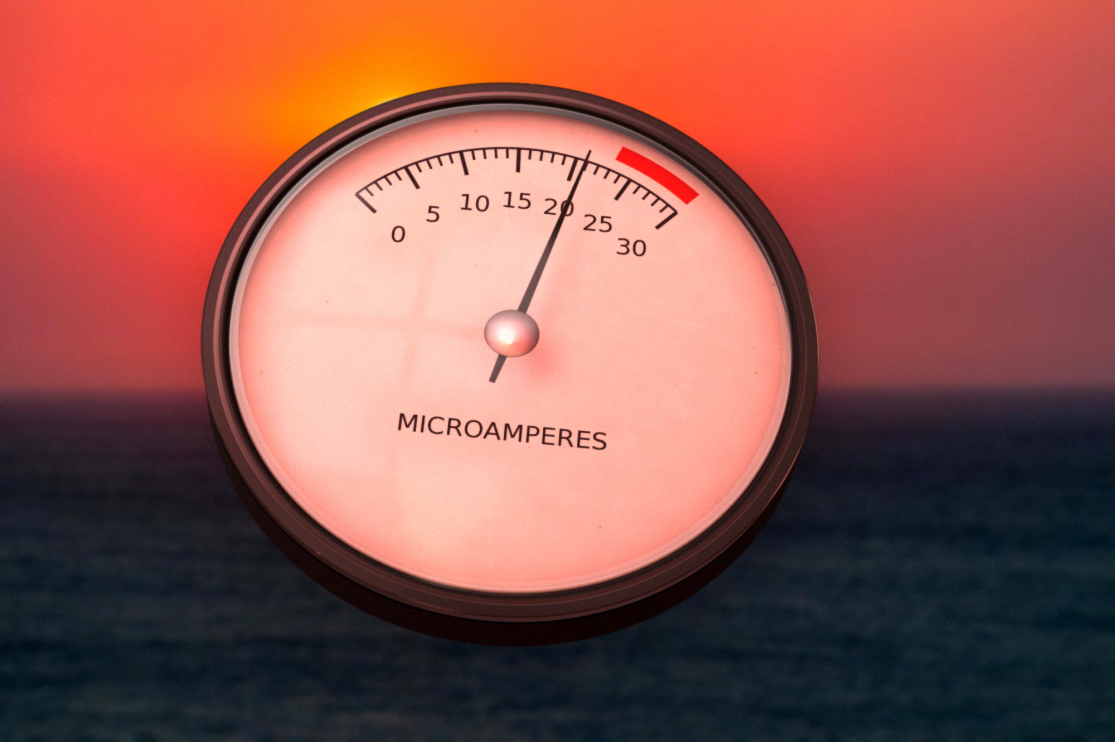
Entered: 21; µA
